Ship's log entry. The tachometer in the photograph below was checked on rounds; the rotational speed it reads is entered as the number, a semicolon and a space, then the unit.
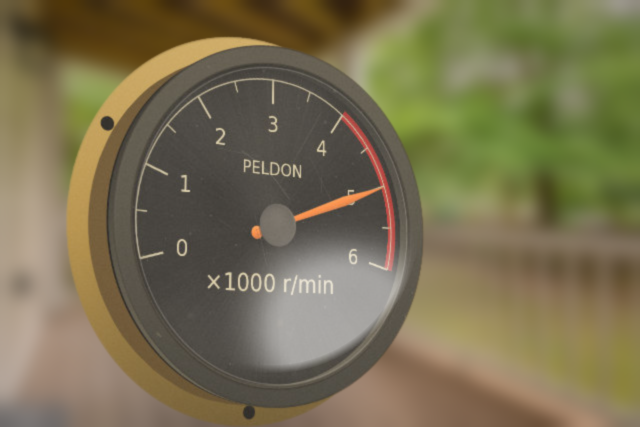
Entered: 5000; rpm
